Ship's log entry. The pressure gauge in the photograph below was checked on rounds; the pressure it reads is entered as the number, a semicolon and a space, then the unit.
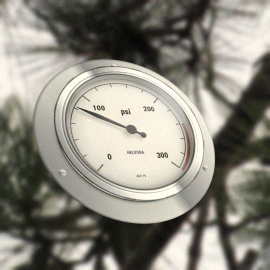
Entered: 80; psi
